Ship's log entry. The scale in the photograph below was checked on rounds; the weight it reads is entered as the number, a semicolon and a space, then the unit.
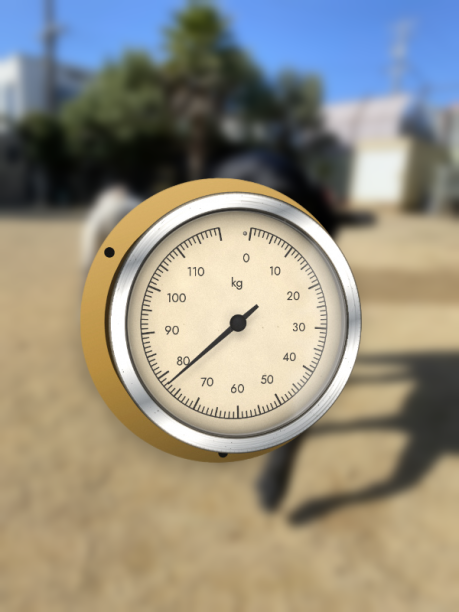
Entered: 78; kg
